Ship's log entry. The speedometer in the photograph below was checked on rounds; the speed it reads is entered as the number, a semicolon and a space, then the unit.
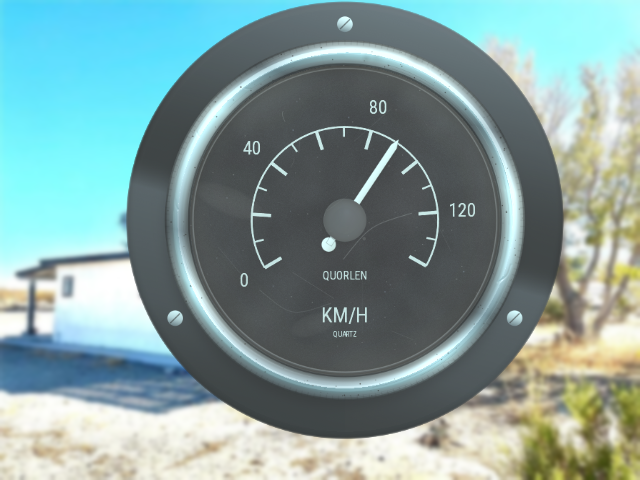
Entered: 90; km/h
